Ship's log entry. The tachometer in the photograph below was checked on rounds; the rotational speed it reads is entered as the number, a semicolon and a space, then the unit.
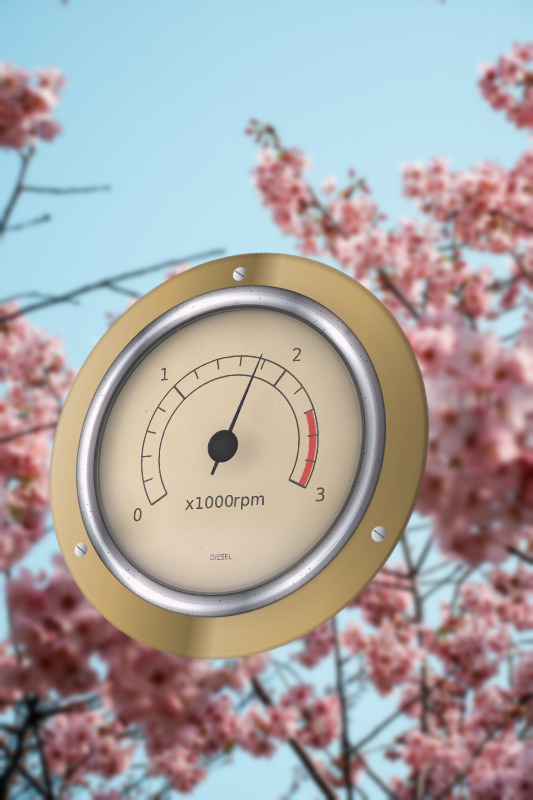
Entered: 1800; rpm
